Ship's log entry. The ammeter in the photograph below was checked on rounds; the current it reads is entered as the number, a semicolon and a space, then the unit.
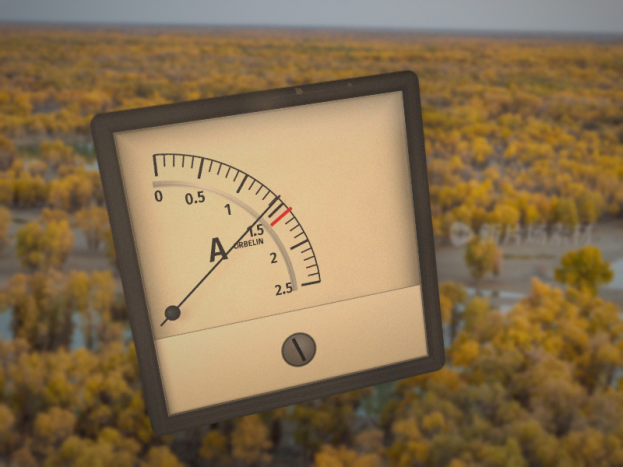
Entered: 1.4; A
